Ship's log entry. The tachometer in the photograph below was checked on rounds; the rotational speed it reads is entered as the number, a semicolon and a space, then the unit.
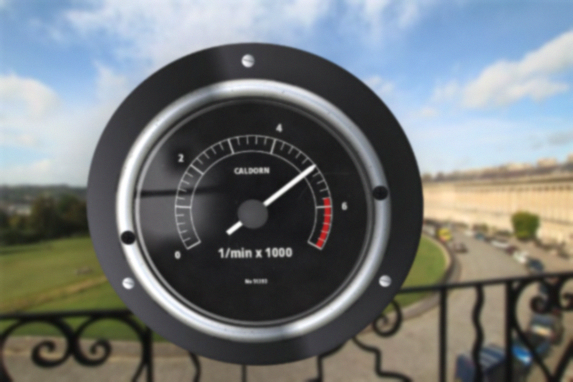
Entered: 5000; rpm
